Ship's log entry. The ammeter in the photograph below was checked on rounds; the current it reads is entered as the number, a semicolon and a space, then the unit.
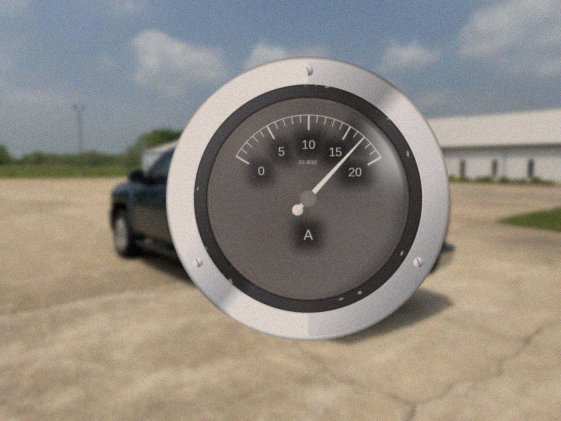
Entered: 17; A
